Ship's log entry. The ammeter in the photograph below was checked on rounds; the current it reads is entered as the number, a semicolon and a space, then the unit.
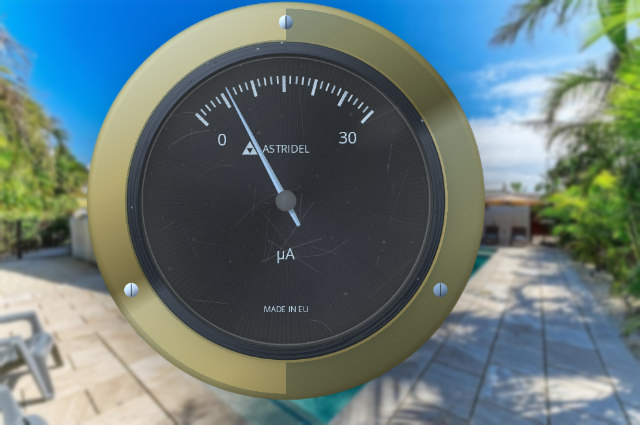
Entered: 6; µA
